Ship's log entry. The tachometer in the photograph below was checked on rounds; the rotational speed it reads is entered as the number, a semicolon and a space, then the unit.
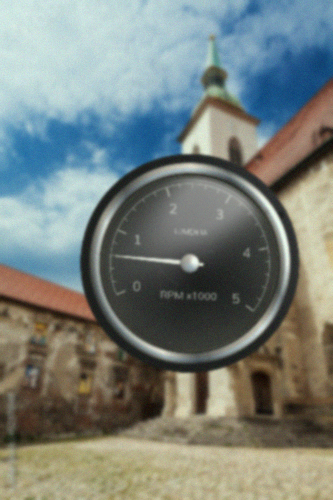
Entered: 600; rpm
